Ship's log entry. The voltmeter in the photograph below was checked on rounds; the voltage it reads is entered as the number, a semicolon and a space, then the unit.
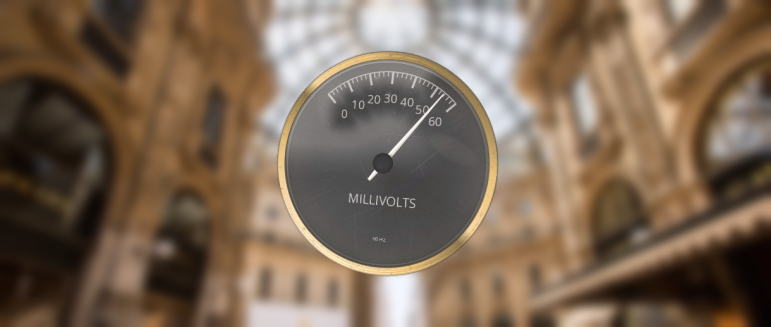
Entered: 54; mV
